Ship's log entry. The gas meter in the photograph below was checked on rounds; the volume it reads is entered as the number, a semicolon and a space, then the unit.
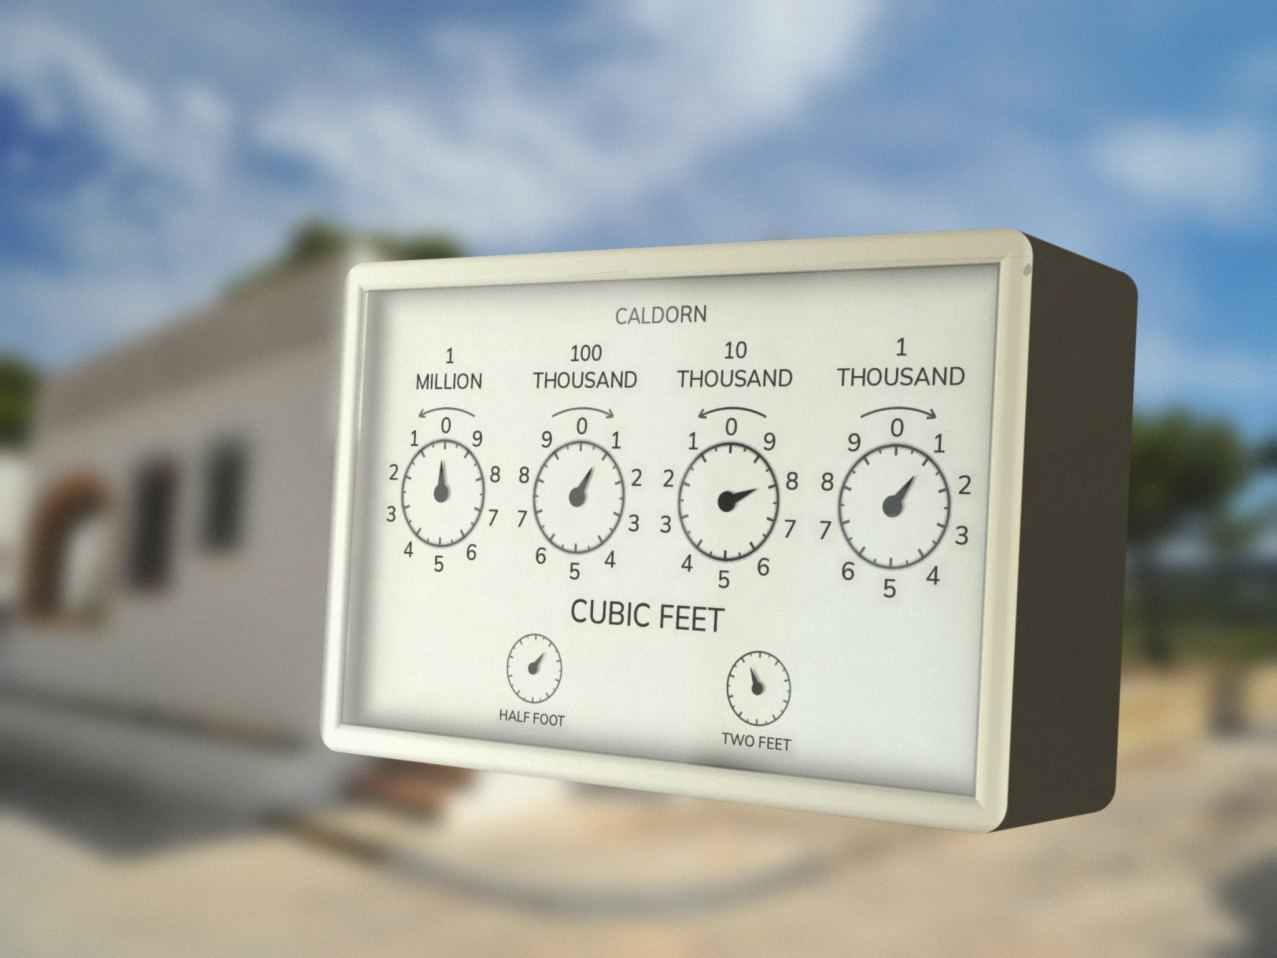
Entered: 8100; ft³
